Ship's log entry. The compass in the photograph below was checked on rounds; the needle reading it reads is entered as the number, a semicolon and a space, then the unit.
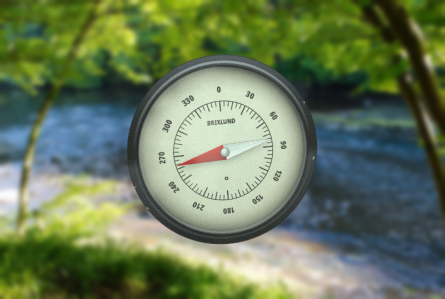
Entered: 260; °
